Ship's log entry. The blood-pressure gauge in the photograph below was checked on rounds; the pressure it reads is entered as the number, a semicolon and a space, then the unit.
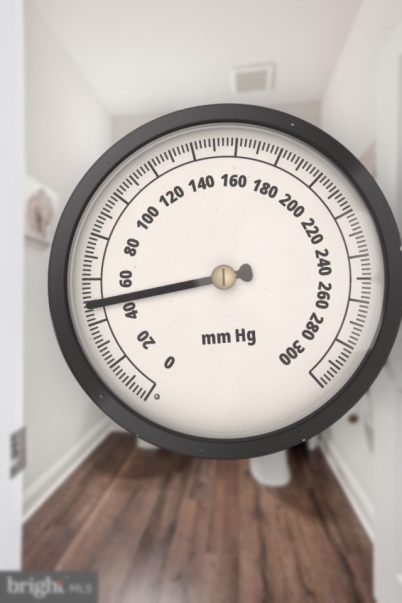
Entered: 48; mmHg
